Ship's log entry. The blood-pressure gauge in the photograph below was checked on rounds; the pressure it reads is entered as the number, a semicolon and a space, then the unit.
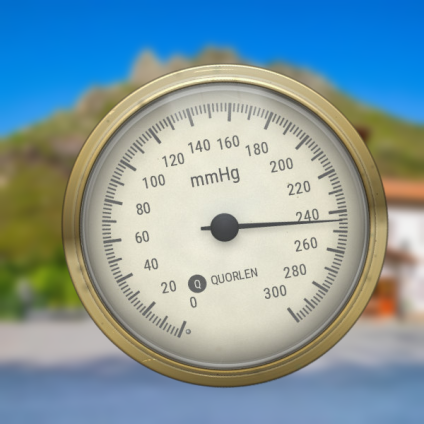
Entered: 244; mmHg
